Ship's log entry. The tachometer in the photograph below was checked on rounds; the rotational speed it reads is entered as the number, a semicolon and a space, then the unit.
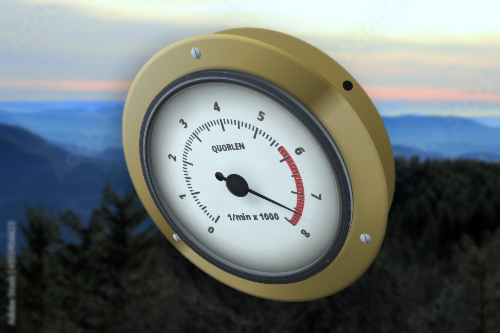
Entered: 7500; rpm
